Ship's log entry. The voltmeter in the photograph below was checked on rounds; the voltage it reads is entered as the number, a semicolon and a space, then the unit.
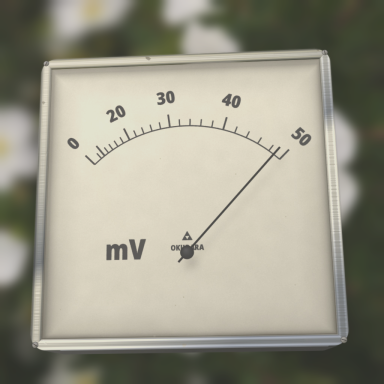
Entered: 49; mV
